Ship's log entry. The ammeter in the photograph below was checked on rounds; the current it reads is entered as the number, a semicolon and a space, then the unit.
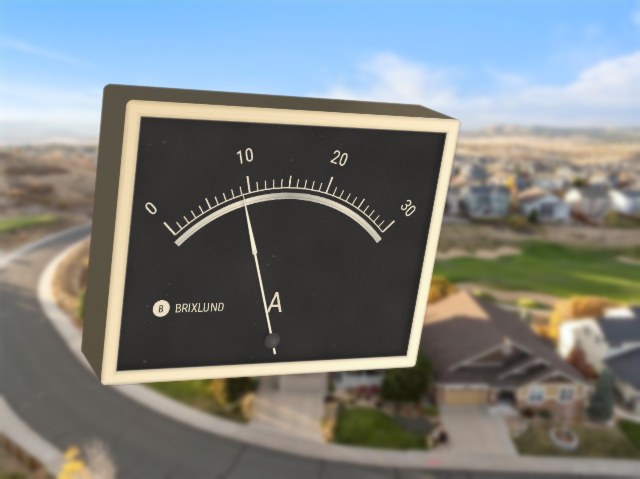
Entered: 9; A
